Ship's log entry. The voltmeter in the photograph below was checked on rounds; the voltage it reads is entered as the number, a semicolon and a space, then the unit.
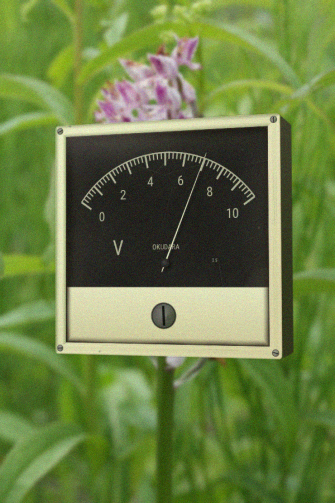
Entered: 7; V
